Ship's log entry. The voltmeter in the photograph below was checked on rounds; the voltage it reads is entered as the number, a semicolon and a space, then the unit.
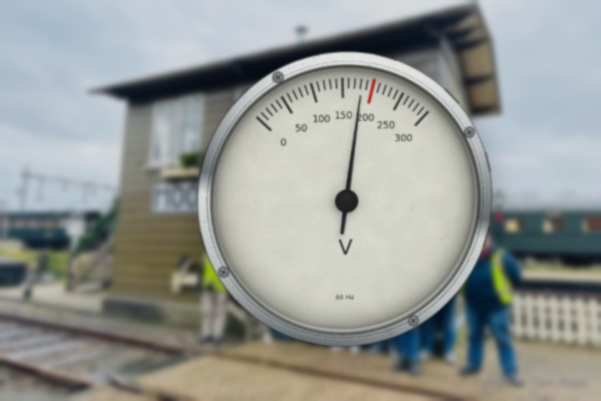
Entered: 180; V
